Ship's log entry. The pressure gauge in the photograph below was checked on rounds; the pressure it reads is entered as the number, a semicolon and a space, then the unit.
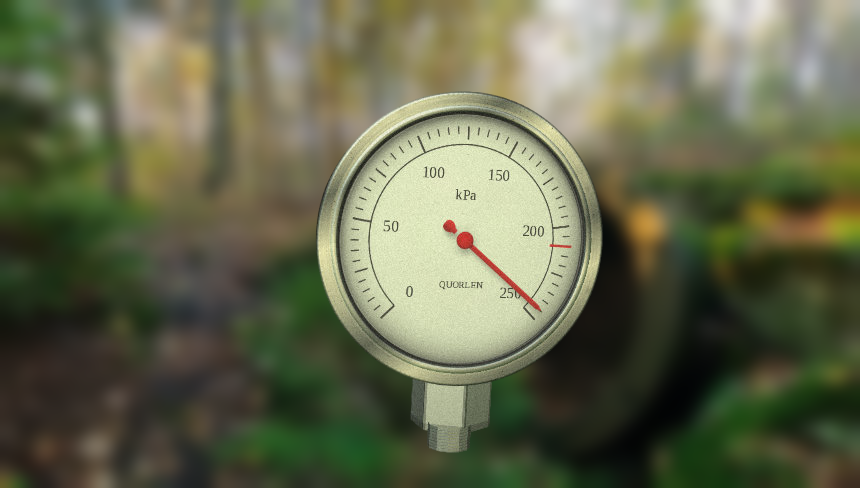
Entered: 245; kPa
